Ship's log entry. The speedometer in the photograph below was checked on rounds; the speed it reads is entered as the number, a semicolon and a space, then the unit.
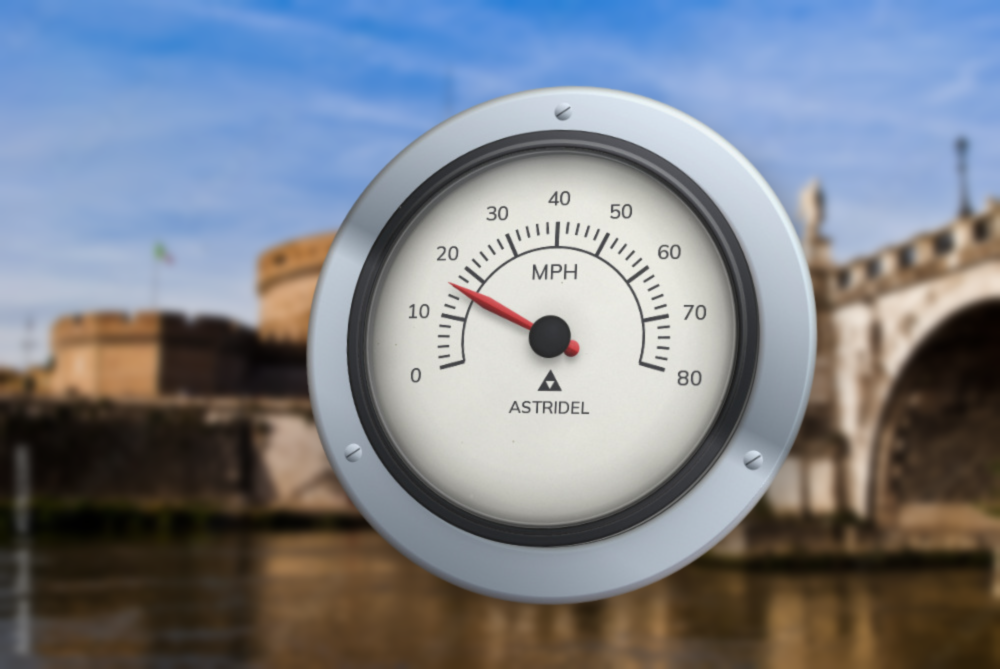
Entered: 16; mph
